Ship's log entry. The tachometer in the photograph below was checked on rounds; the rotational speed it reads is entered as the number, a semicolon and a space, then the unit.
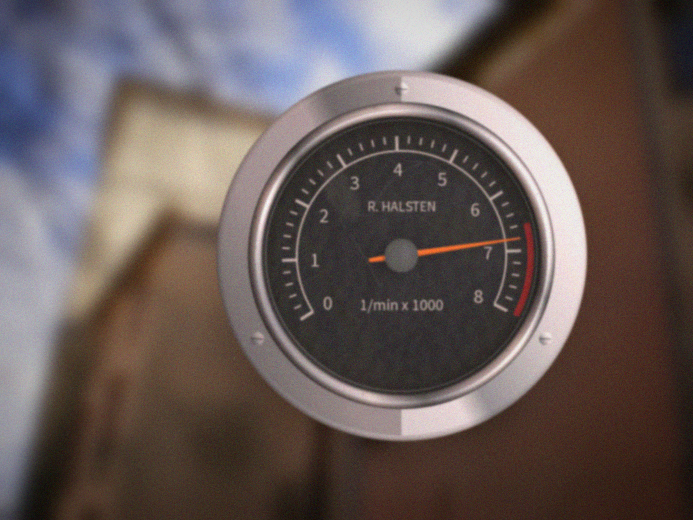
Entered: 6800; rpm
